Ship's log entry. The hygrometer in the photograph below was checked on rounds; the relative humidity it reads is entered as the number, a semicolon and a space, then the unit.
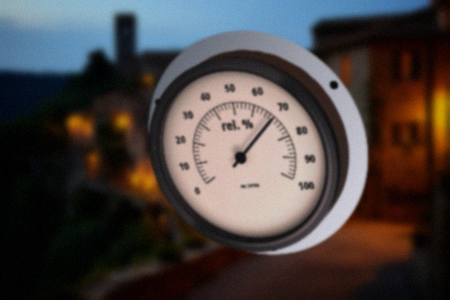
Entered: 70; %
